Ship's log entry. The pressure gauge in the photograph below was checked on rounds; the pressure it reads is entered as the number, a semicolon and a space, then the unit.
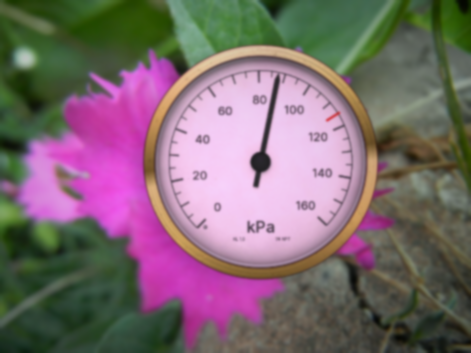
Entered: 87.5; kPa
